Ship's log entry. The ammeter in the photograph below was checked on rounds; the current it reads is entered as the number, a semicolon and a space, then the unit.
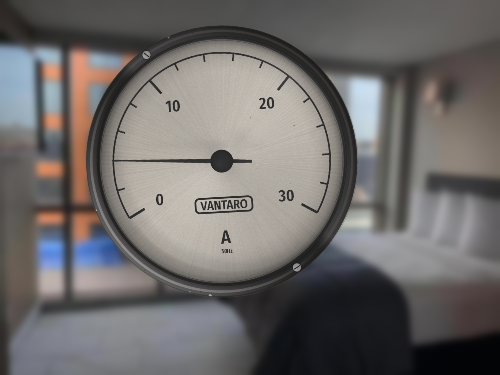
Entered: 4; A
